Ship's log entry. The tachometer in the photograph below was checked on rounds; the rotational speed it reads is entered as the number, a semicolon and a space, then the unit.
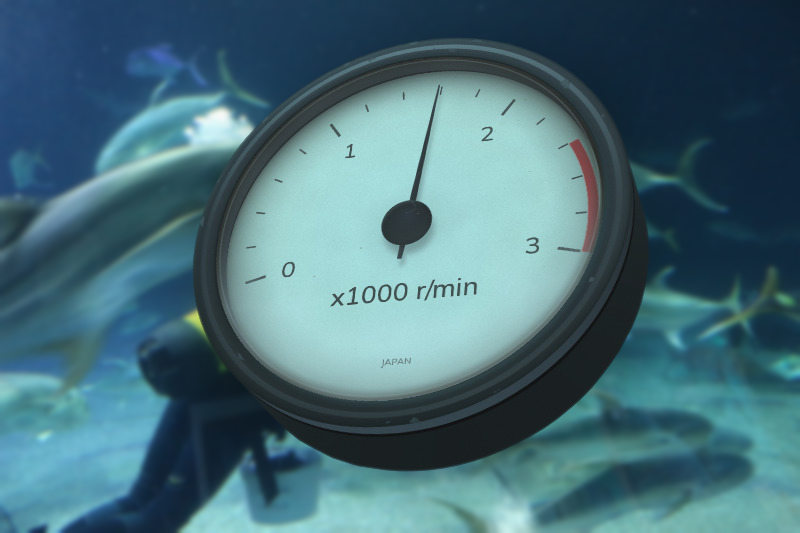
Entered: 1600; rpm
